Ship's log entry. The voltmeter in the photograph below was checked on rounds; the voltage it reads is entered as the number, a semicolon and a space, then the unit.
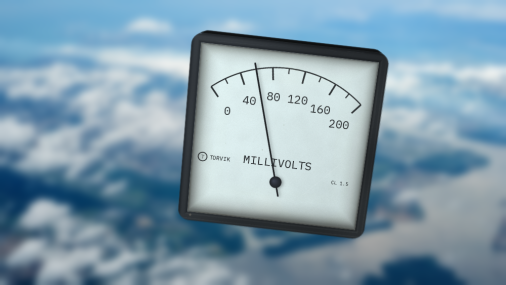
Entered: 60; mV
